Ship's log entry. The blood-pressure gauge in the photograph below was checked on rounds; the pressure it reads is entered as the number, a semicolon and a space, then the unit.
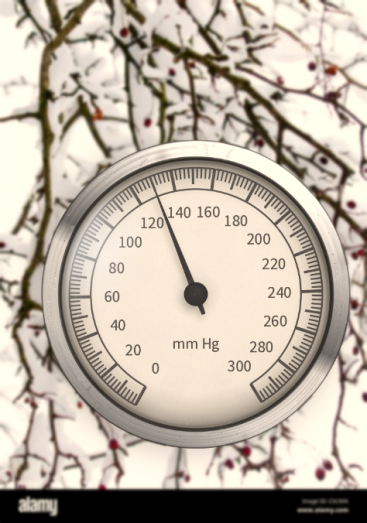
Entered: 130; mmHg
